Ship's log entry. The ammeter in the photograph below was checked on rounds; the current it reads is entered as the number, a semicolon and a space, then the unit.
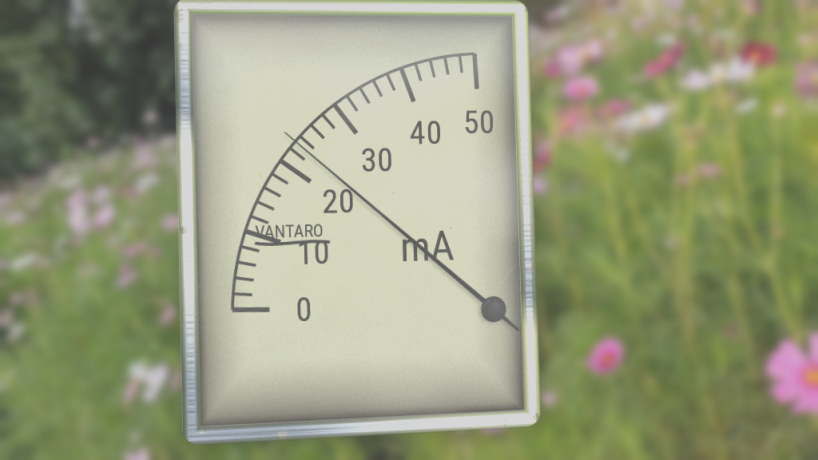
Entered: 23; mA
